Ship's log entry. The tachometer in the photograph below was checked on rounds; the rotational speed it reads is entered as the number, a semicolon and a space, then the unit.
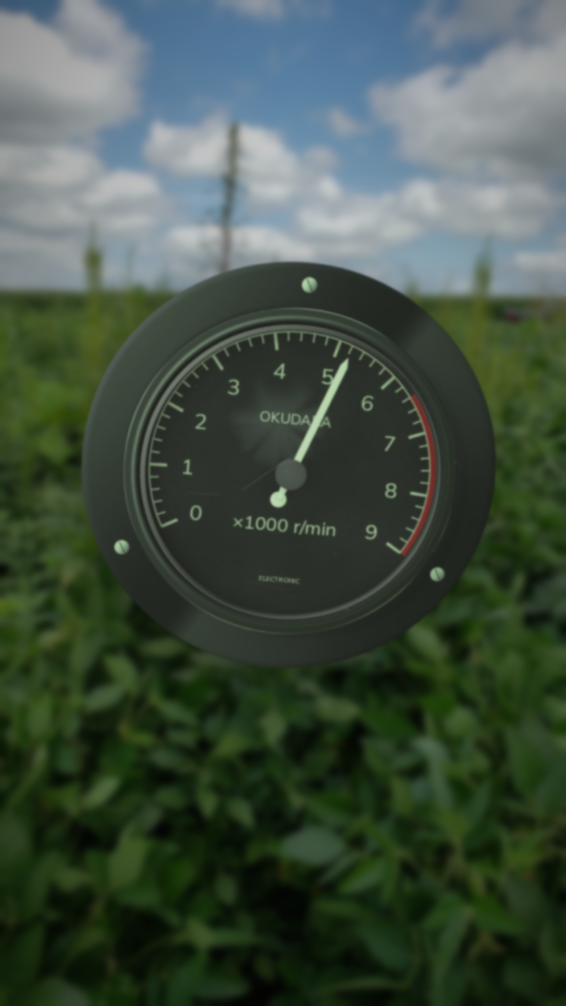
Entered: 5200; rpm
